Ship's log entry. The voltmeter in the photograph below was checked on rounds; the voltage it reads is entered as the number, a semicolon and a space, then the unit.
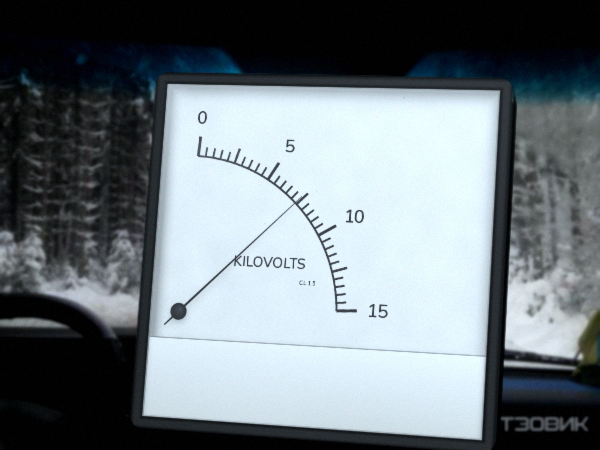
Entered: 7.5; kV
